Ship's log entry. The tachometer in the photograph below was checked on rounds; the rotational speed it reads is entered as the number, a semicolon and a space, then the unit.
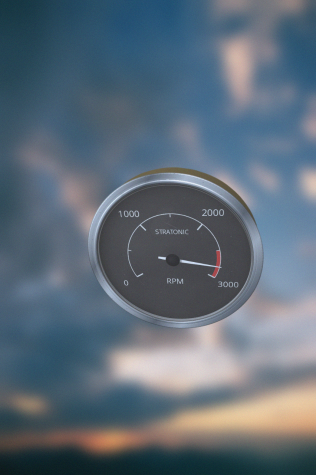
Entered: 2750; rpm
